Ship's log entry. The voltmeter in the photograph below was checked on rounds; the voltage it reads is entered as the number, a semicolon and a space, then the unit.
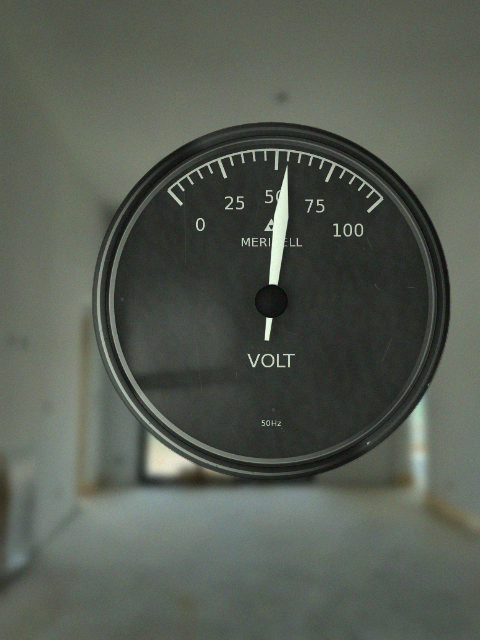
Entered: 55; V
